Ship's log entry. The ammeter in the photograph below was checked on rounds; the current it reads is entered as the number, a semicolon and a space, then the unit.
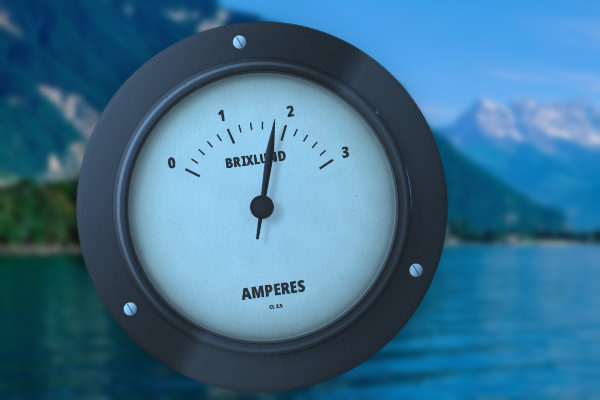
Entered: 1.8; A
